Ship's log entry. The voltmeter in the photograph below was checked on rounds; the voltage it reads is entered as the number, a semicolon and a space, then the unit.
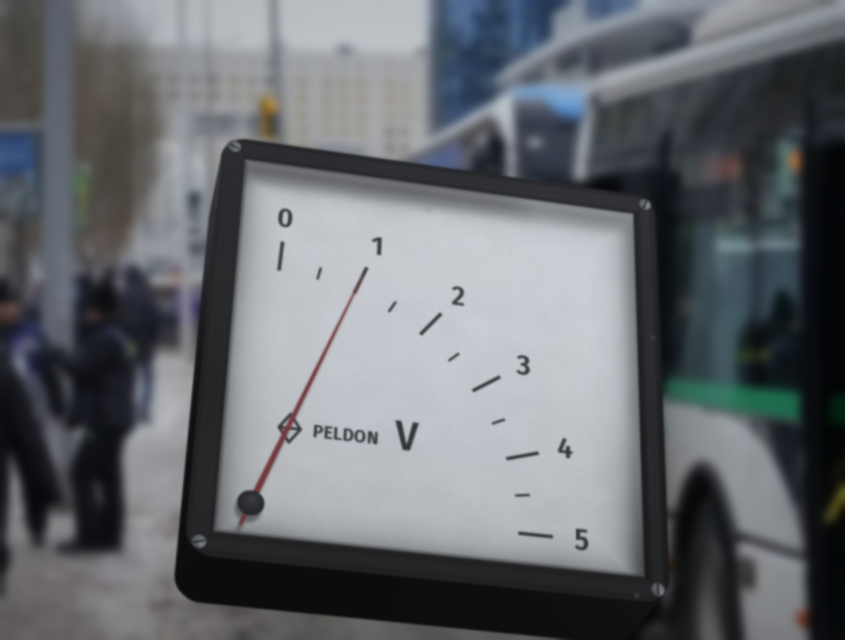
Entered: 1; V
